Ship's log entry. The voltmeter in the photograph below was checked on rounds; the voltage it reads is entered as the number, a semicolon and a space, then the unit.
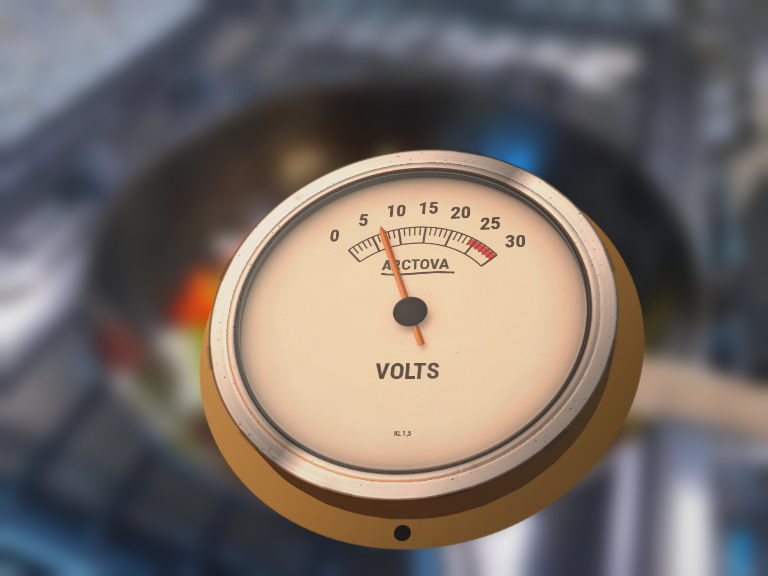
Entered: 7; V
